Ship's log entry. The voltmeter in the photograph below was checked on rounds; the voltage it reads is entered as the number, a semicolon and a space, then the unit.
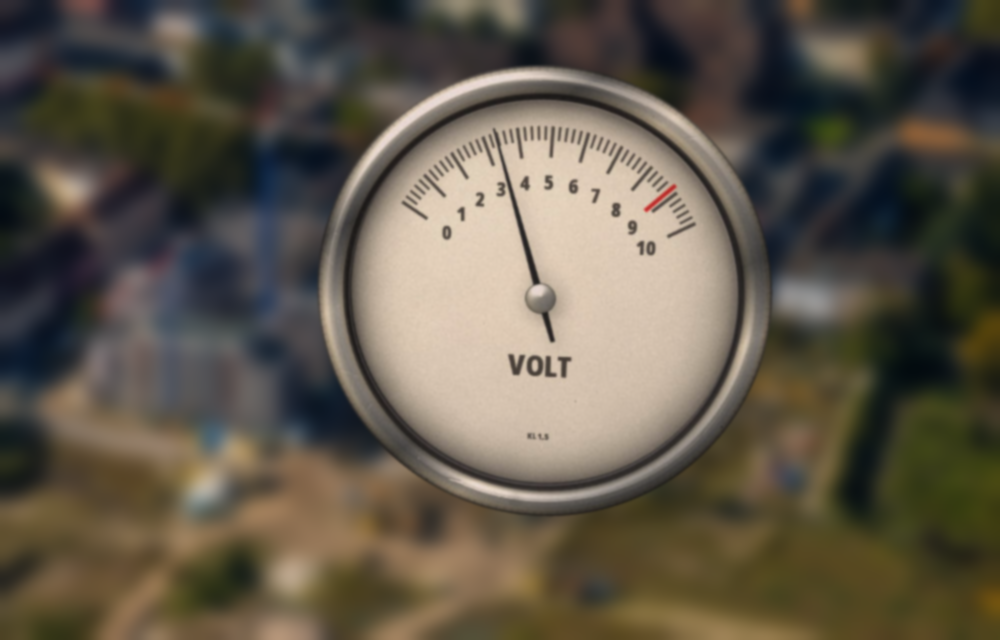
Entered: 3.4; V
